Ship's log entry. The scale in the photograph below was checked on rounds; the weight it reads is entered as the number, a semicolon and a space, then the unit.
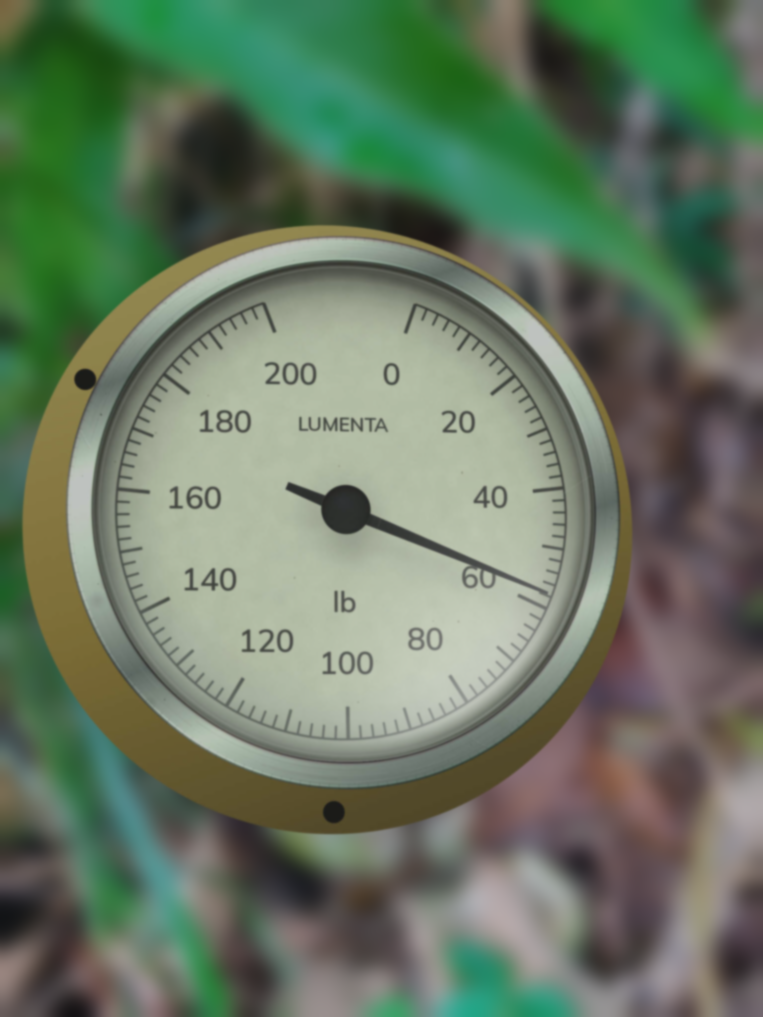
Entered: 58; lb
